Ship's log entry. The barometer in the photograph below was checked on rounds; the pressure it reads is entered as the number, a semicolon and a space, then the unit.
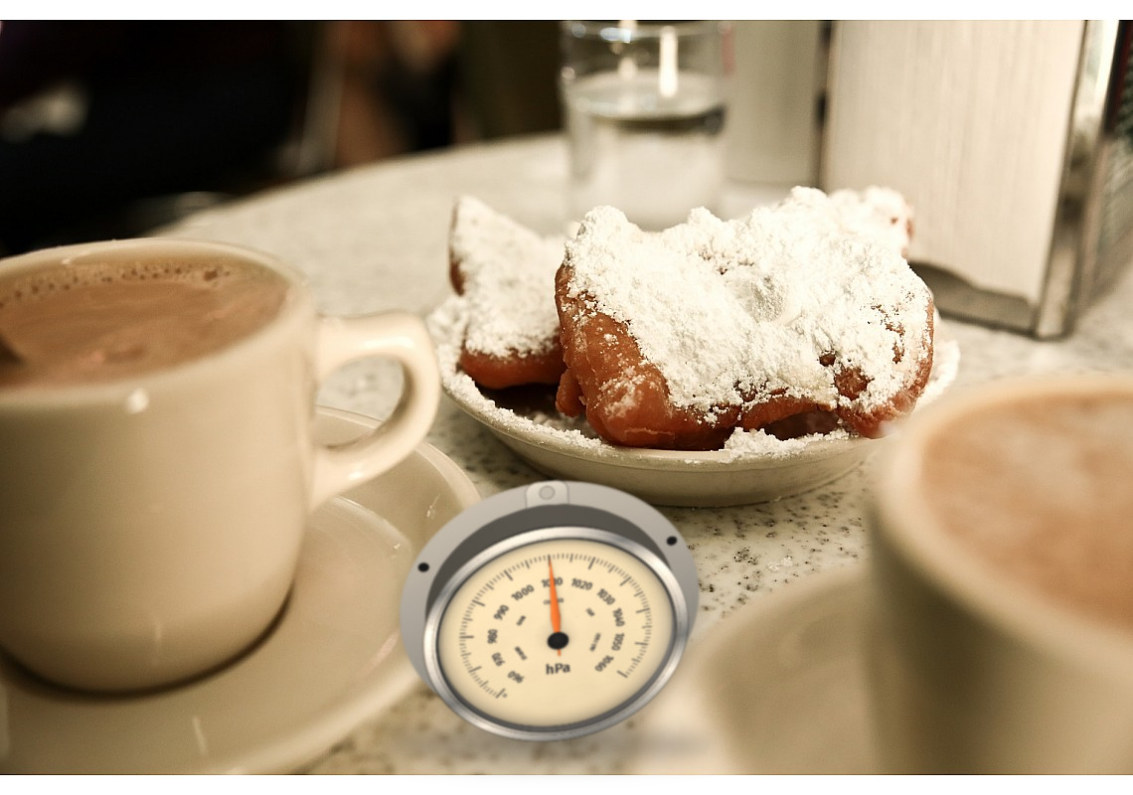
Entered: 1010; hPa
